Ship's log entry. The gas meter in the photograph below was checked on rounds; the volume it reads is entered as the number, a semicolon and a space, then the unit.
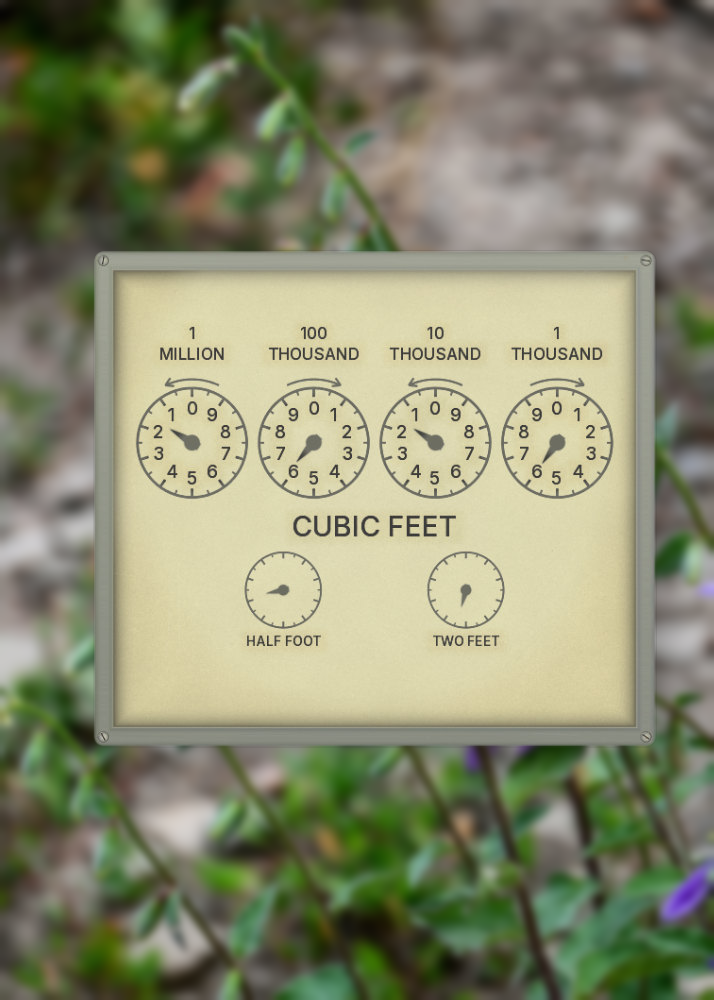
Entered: 161600; ft³
